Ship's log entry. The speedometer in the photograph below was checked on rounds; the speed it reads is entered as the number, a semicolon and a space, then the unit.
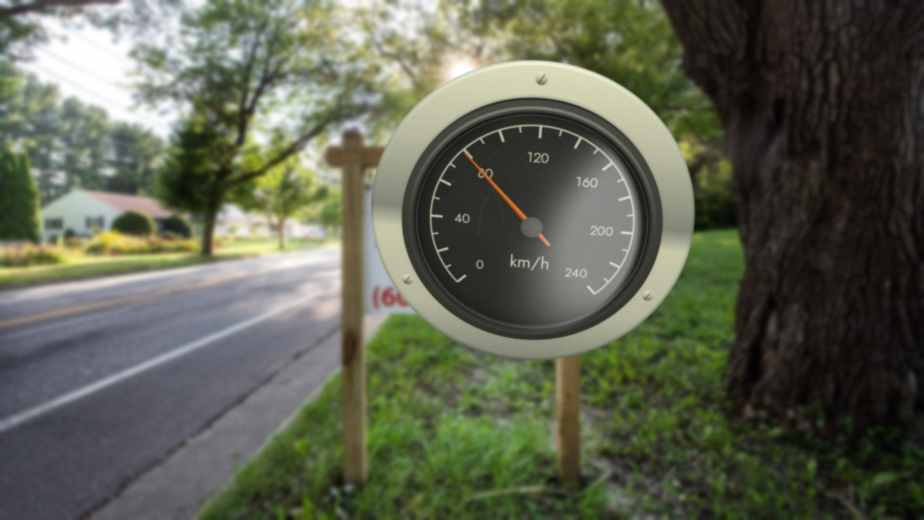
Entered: 80; km/h
